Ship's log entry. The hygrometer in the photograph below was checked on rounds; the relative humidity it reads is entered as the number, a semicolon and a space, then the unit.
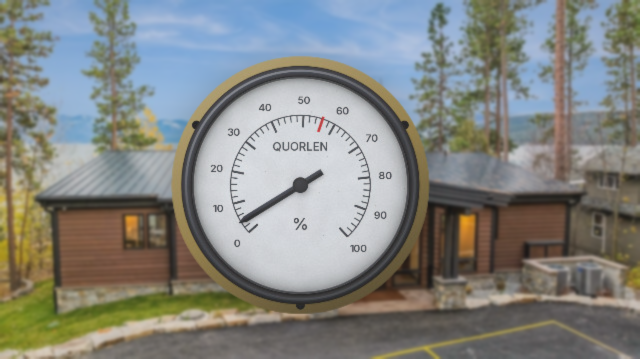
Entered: 4; %
